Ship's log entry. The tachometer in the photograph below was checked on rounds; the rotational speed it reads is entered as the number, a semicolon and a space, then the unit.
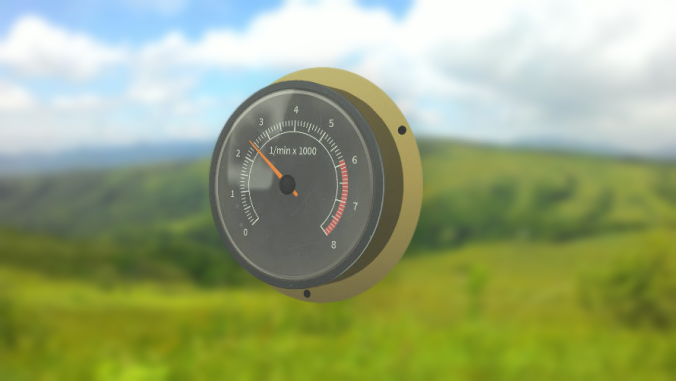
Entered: 2500; rpm
